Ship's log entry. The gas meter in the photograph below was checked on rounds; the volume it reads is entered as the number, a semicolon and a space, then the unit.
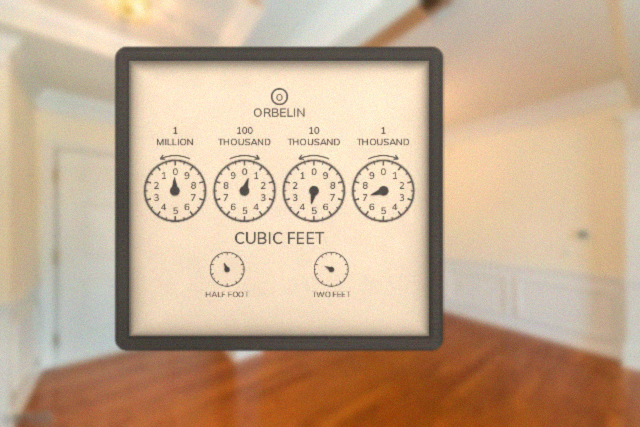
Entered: 4700; ft³
